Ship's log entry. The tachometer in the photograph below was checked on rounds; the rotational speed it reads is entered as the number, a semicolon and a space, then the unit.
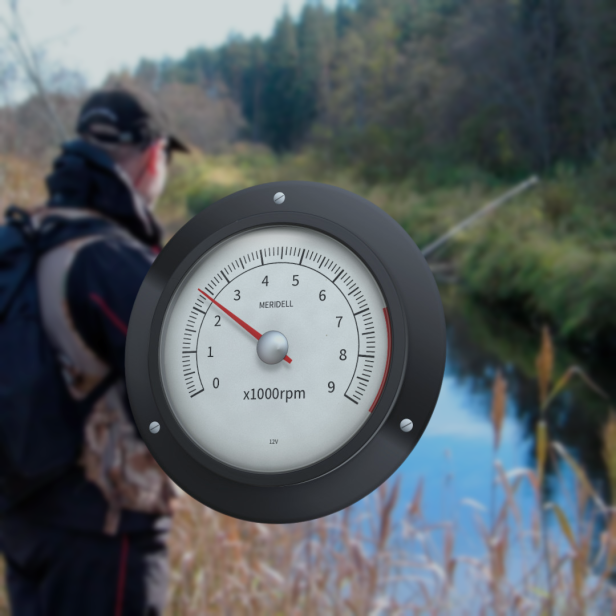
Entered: 2400; rpm
